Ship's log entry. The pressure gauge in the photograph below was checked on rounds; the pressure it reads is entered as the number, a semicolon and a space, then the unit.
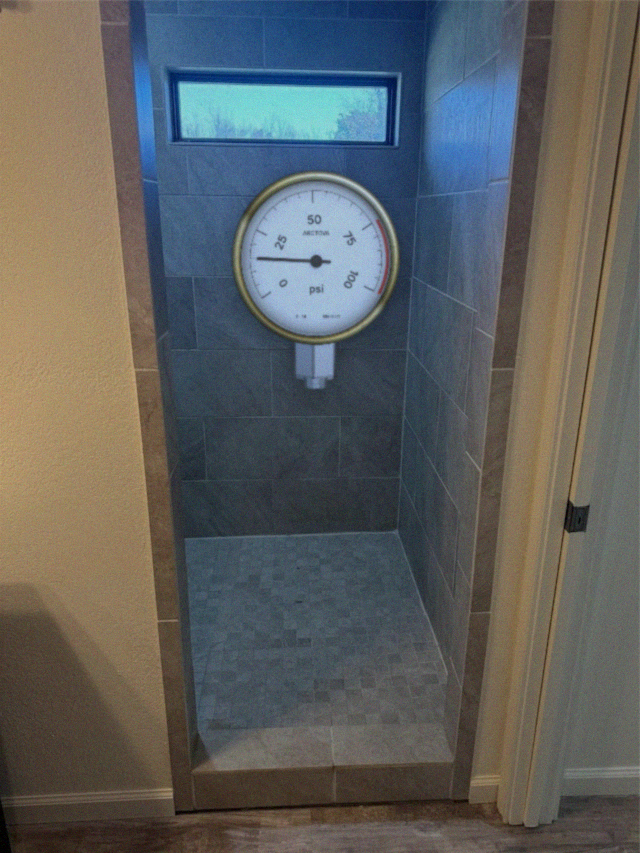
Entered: 15; psi
